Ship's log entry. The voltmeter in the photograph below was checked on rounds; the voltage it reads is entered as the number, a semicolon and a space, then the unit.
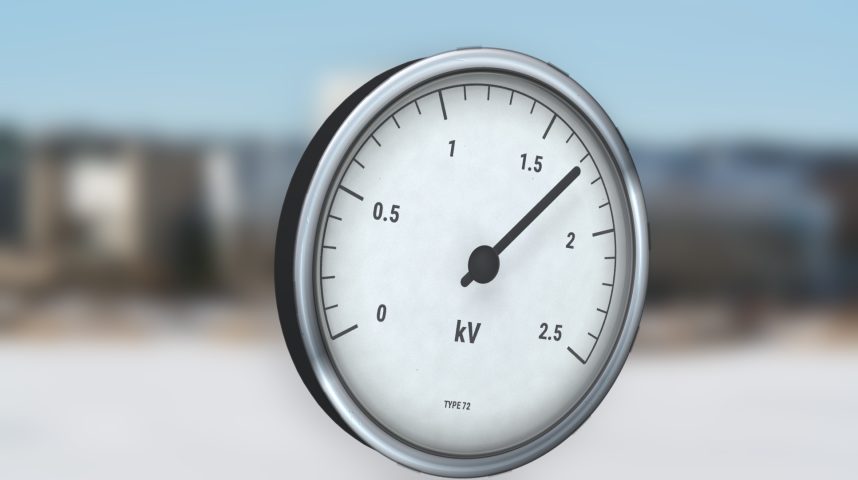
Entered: 1.7; kV
